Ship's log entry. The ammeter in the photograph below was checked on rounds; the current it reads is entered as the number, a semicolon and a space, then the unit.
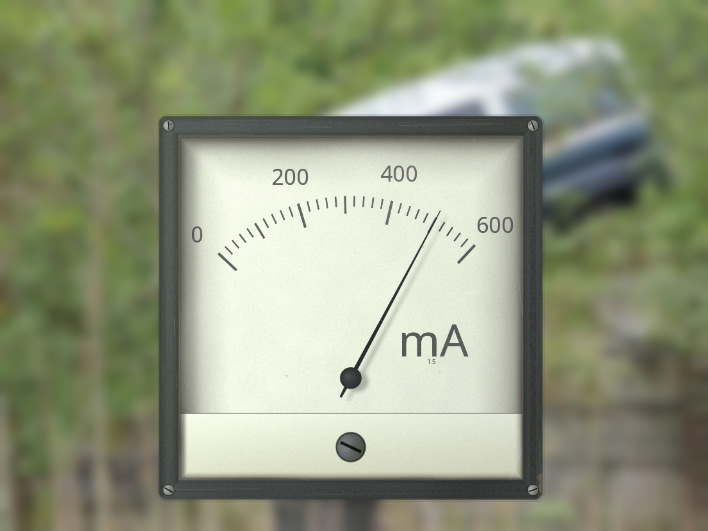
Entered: 500; mA
